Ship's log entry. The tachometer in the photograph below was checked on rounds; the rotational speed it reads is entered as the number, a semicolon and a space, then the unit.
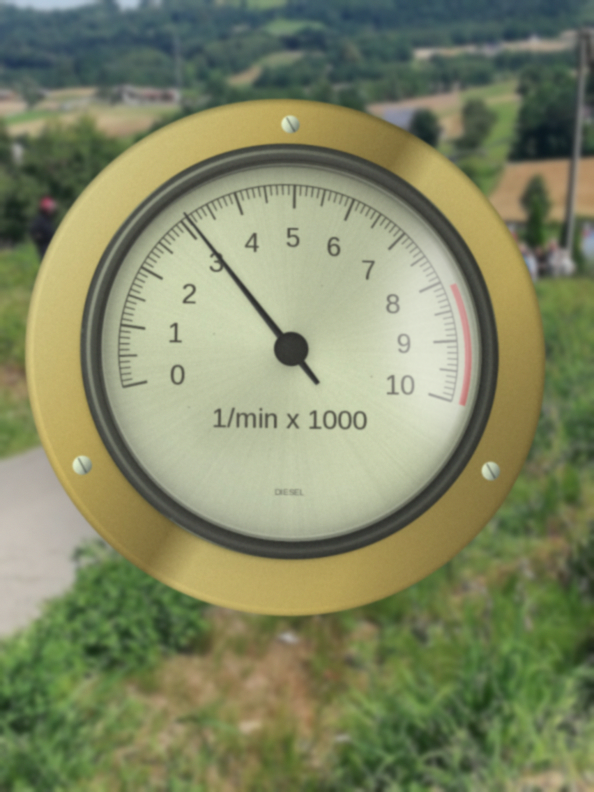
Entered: 3100; rpm
